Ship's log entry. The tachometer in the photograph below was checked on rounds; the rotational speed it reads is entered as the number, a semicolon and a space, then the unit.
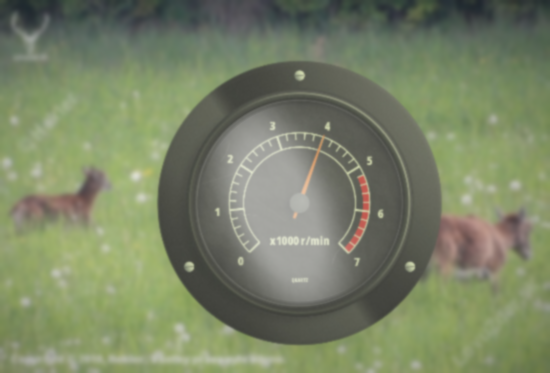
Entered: 4000; rpm
